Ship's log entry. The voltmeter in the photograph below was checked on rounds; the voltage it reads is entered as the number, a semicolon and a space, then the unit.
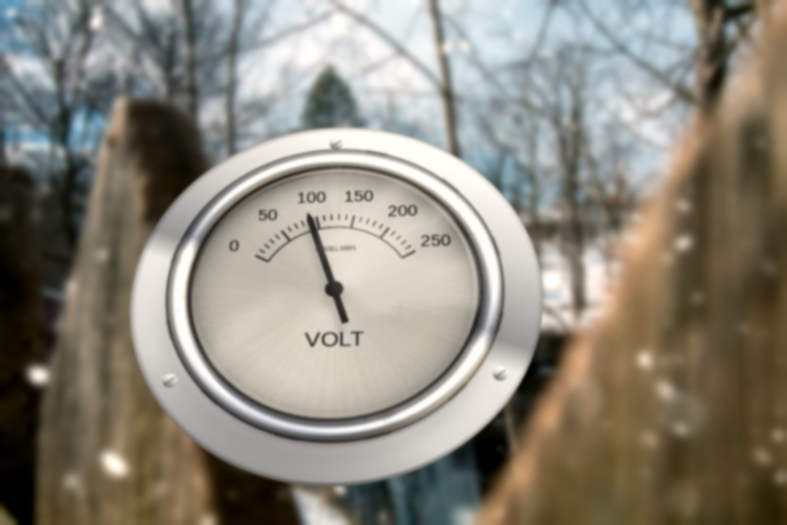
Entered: 90; V
